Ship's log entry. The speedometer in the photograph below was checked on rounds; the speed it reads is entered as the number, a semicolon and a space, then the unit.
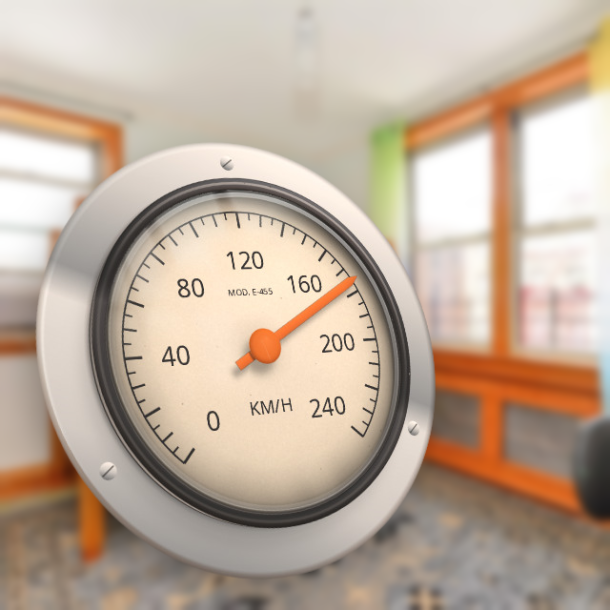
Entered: 175; km/h
